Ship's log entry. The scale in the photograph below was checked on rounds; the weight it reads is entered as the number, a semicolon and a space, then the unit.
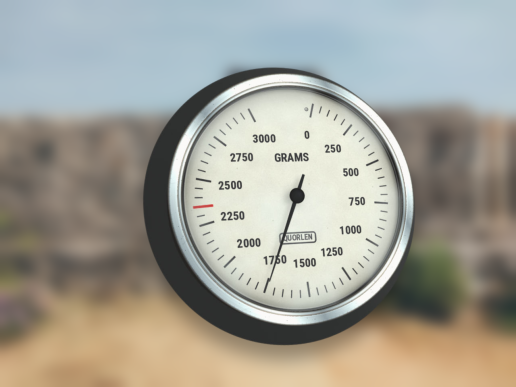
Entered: 1750; g
